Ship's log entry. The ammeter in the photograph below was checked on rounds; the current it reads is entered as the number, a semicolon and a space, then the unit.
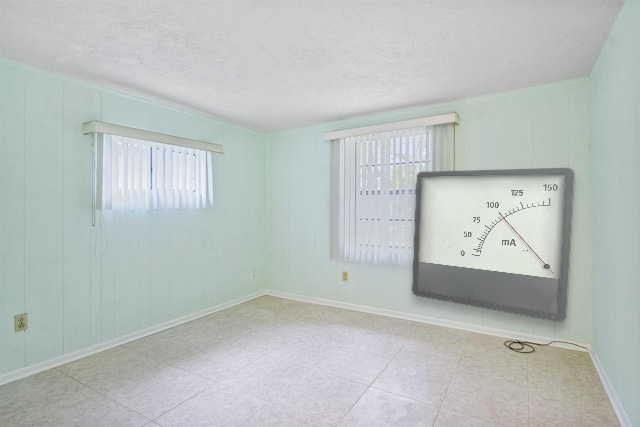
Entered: 100; mA
